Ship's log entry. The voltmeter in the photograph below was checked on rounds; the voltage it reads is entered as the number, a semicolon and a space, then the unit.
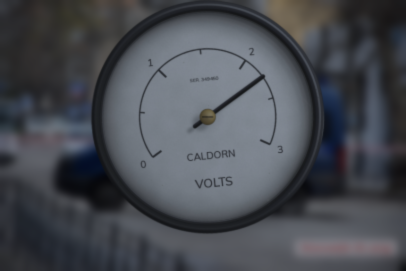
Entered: 2.25; V
